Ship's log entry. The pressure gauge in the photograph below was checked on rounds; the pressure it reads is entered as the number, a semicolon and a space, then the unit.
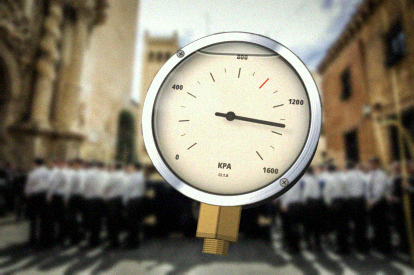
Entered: 1350; kPa
